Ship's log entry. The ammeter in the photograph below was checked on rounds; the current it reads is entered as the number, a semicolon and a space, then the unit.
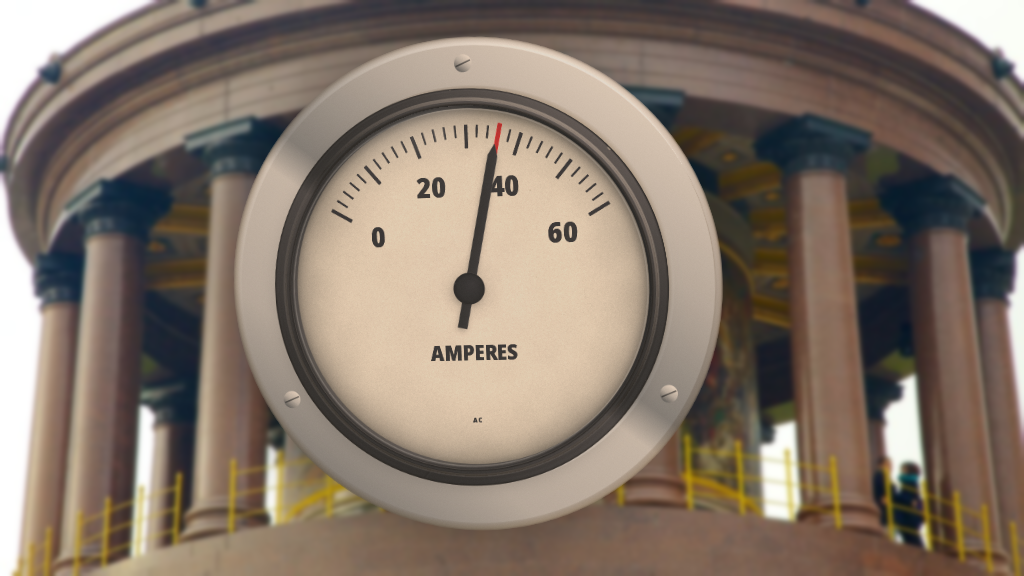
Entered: 36; A
